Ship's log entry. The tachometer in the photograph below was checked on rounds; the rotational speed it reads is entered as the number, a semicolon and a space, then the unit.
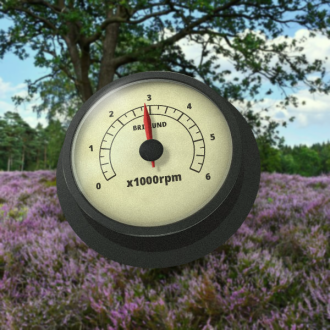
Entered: 2875; rpm
